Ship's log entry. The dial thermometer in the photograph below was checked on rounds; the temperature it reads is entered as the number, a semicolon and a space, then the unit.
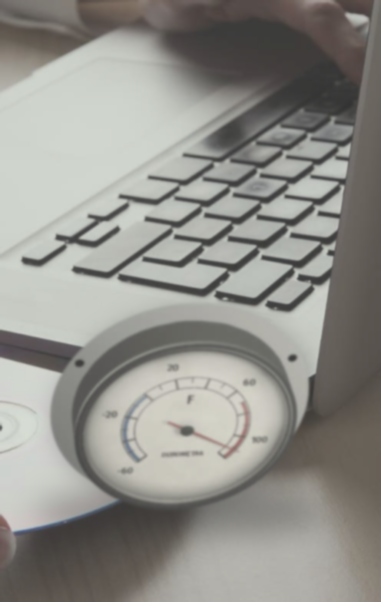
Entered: 110; °F
